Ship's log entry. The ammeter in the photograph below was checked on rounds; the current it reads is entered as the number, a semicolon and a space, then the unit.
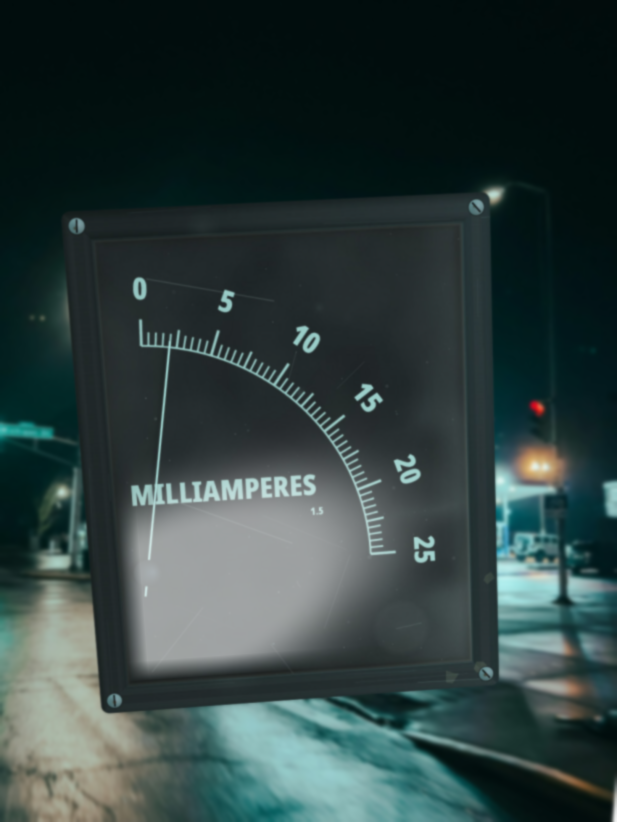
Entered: 2; mA
